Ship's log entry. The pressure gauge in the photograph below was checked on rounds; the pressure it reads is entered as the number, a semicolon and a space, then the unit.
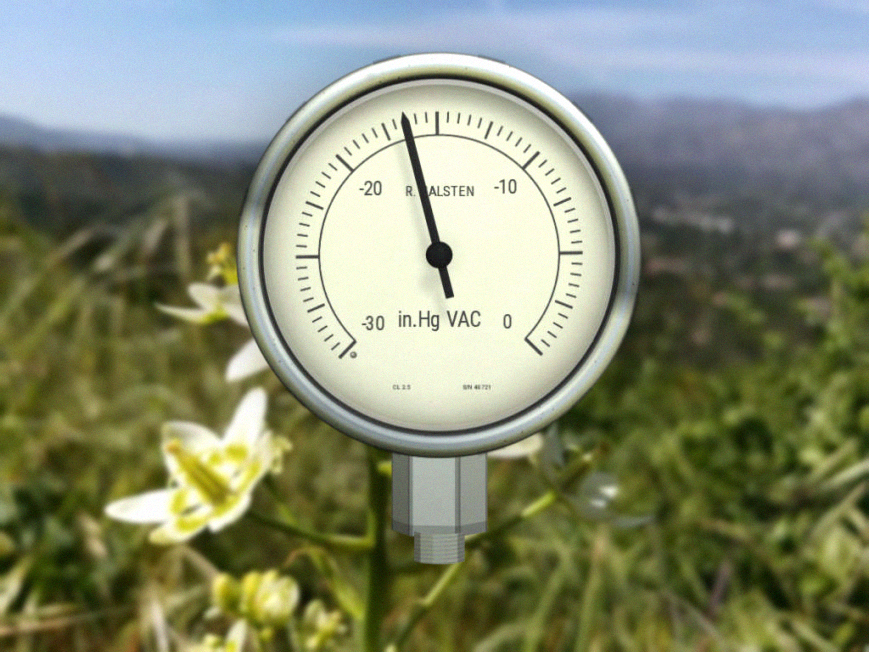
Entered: -16.5; inHg
